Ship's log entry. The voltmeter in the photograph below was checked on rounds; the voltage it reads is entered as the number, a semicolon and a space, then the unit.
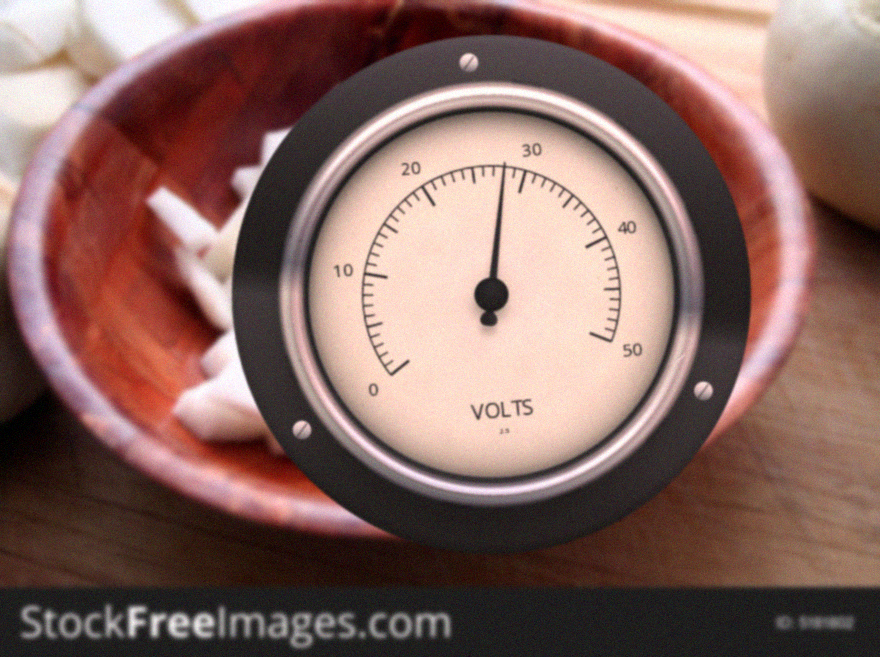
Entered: 28; V
